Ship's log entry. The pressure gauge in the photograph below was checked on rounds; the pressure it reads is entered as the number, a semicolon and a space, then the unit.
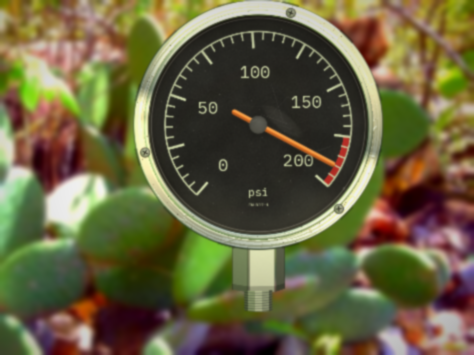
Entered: 190; psi
